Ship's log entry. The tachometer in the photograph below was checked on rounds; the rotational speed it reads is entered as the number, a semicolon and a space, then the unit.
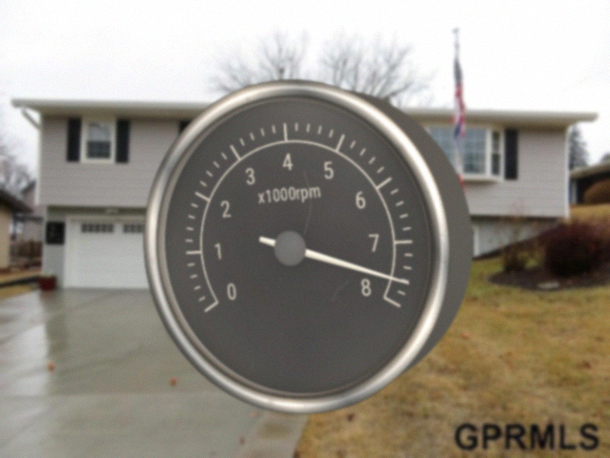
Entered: 7600; rpm
